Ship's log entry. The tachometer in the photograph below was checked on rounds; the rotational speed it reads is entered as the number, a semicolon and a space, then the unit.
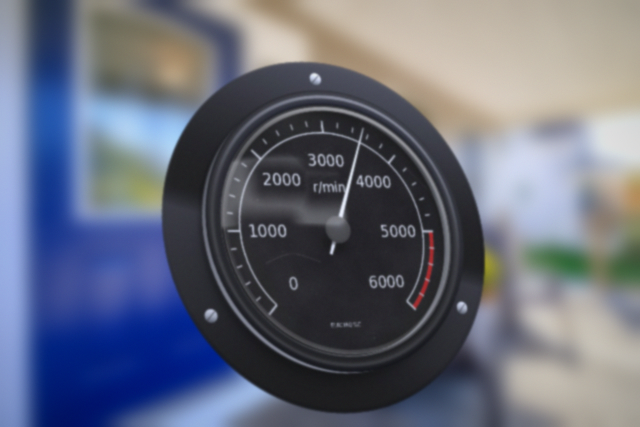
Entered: 3500; rpm
